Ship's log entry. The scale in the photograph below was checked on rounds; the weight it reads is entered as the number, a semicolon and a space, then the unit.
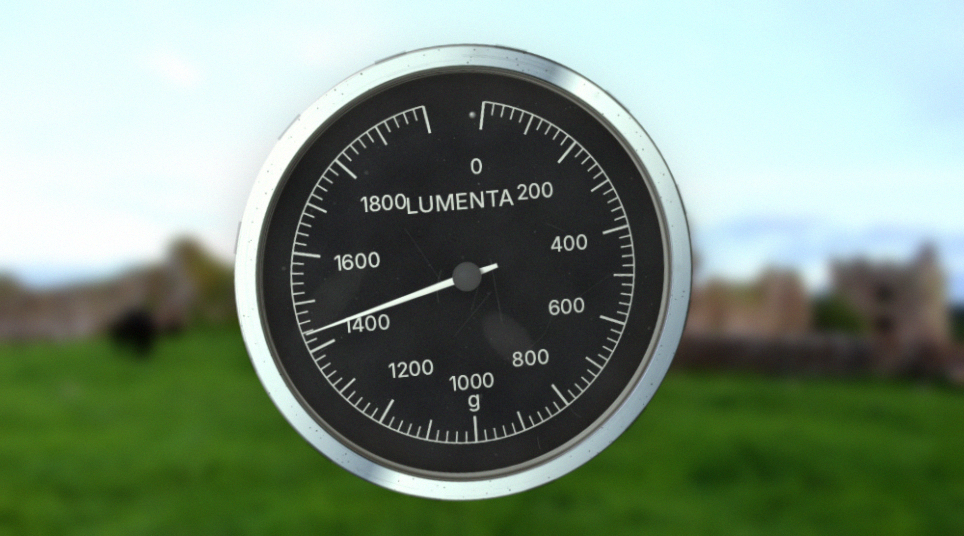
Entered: 1440; g
